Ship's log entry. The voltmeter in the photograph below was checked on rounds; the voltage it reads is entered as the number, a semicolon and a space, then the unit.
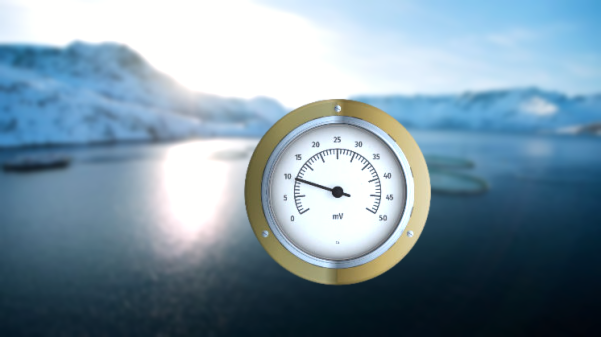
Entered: 10; mV
